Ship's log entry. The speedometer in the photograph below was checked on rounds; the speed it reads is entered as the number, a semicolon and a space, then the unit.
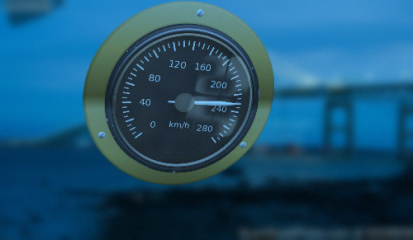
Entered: 230; km/h
